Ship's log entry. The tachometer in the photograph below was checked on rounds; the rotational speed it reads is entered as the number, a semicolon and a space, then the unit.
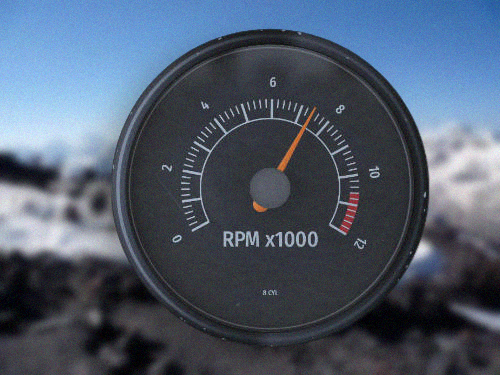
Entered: 7400; rpm
